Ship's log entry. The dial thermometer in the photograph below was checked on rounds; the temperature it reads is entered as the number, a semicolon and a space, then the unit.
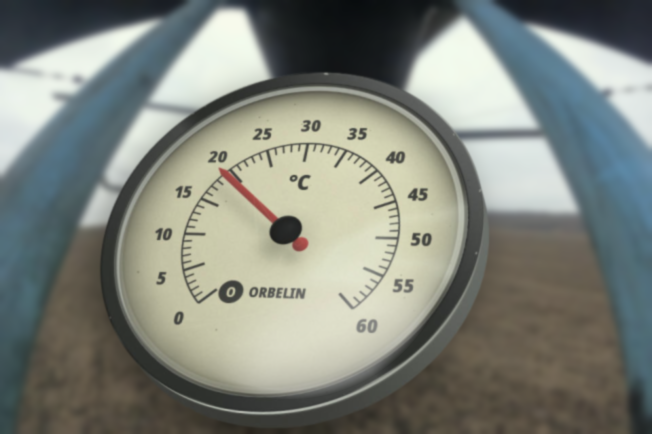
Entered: 19; °C
